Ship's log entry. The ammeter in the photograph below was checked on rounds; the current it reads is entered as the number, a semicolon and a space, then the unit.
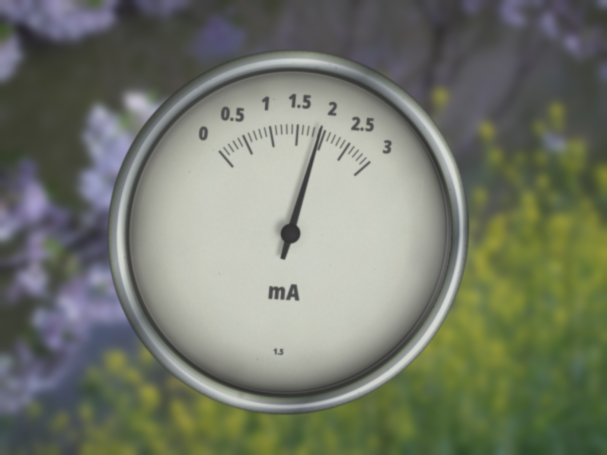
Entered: 1.9; mA
